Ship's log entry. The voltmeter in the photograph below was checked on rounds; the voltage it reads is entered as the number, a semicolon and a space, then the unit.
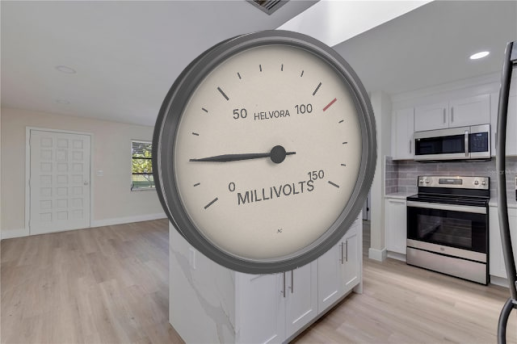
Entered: 20; mV
